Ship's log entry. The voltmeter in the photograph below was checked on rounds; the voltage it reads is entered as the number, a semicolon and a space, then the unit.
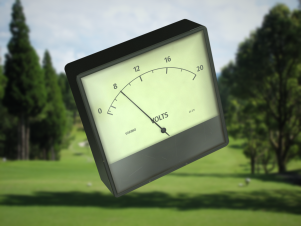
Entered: 8; V
